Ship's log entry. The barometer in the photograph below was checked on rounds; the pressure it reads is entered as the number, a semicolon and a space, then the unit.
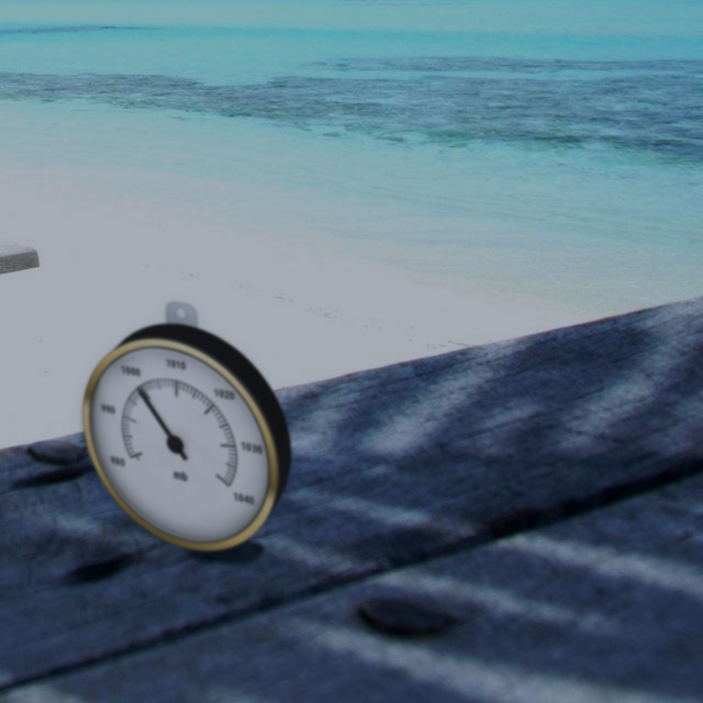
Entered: 1000; mbar
